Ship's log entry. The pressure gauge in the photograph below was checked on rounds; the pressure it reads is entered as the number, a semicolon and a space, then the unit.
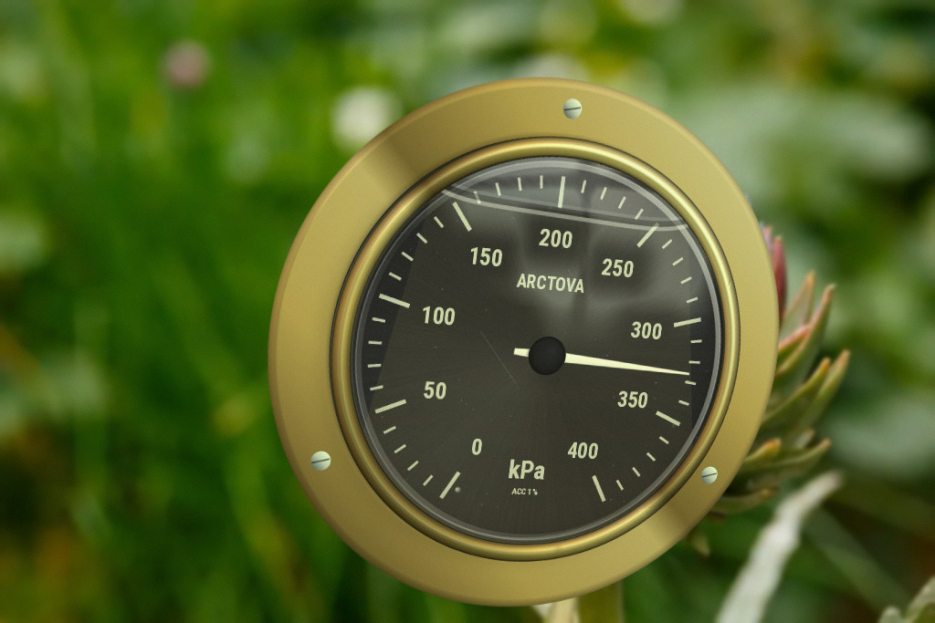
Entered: 325; kPa
